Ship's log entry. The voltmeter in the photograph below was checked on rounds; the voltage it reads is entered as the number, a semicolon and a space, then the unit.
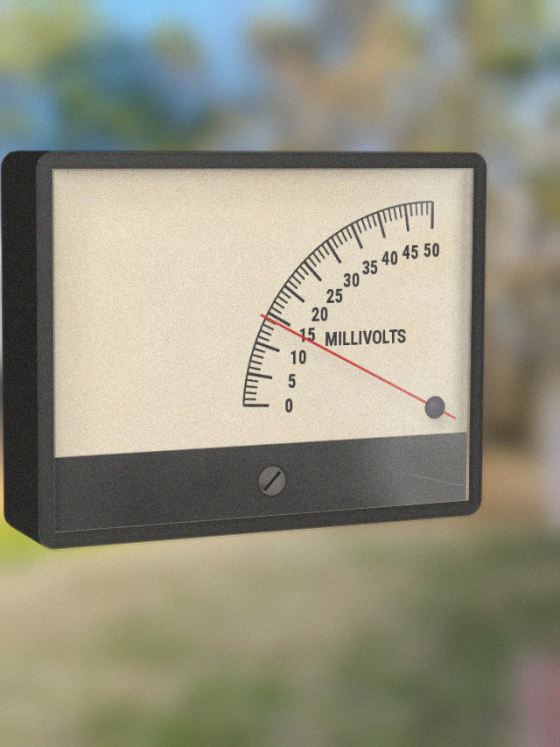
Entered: 14; mV
